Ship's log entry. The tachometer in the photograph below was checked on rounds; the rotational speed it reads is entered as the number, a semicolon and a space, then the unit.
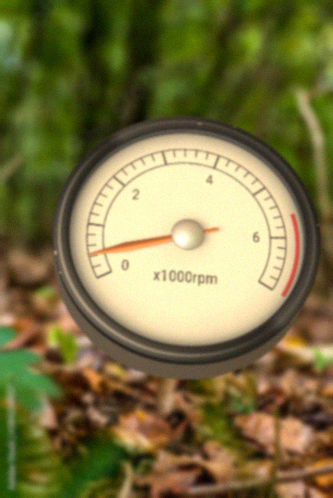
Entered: 400; rpm
